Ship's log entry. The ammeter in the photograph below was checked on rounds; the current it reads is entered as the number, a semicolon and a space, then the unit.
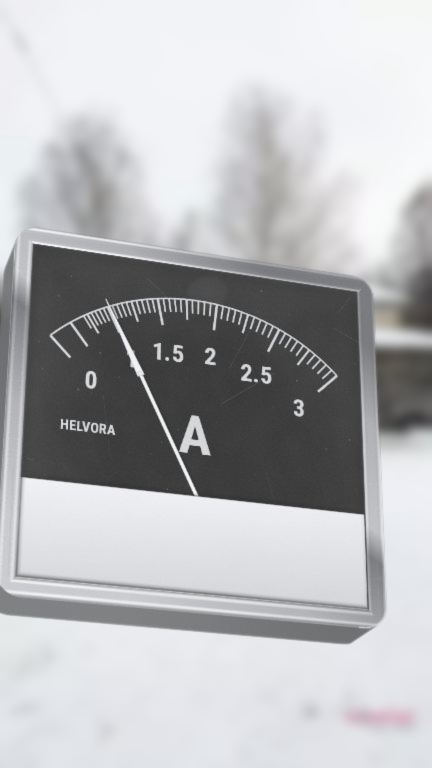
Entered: 1; A
